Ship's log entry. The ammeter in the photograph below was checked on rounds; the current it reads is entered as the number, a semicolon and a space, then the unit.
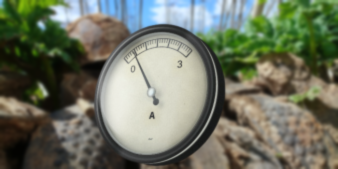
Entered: 0.5; A
